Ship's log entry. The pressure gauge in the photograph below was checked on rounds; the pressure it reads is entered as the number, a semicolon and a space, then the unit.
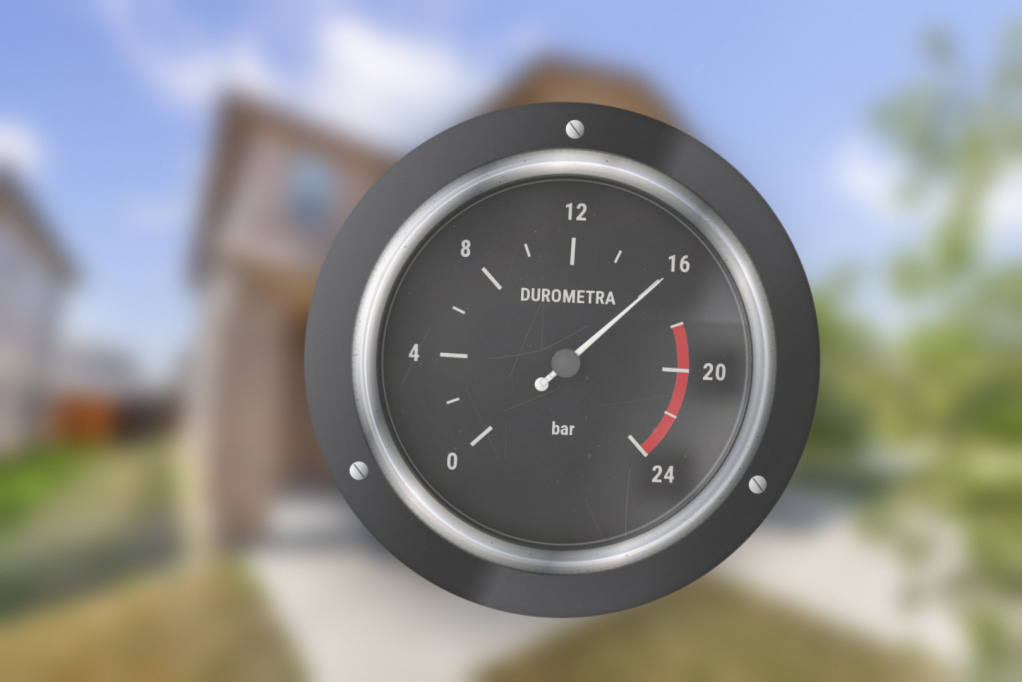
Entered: 16; bar
